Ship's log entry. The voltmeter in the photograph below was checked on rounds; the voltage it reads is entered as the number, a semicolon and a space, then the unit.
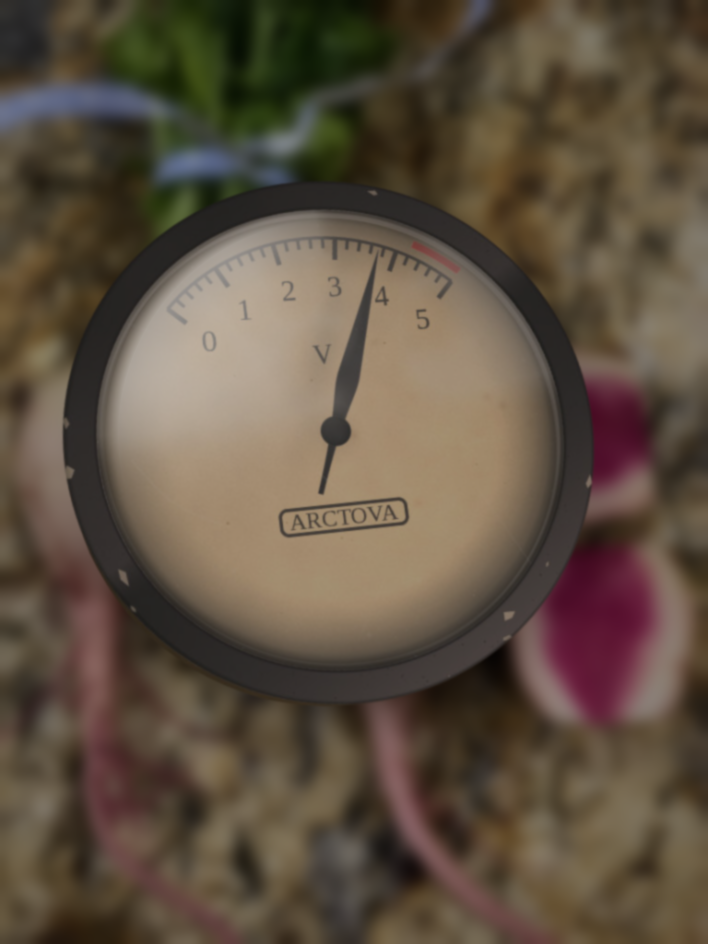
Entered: 3.7; V
